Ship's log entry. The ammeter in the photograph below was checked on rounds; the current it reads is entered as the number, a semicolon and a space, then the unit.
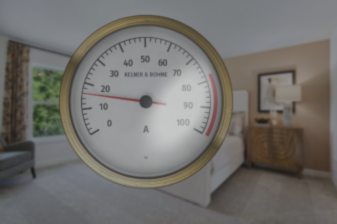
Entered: 16; A
